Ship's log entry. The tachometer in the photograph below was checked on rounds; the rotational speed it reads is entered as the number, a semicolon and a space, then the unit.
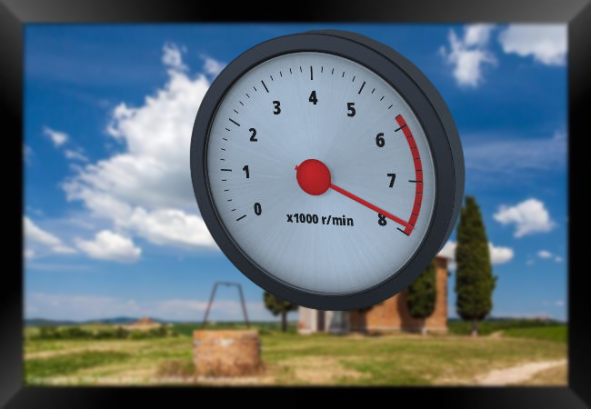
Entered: 7800; rpm
